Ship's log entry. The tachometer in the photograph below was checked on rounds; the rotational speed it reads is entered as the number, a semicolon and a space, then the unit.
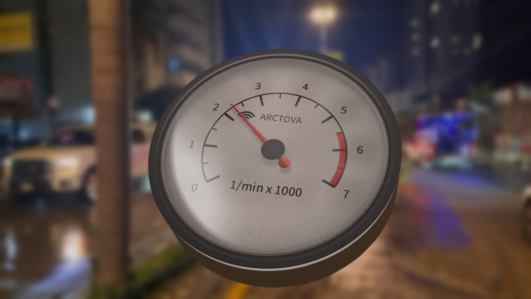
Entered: 2250; rpm
